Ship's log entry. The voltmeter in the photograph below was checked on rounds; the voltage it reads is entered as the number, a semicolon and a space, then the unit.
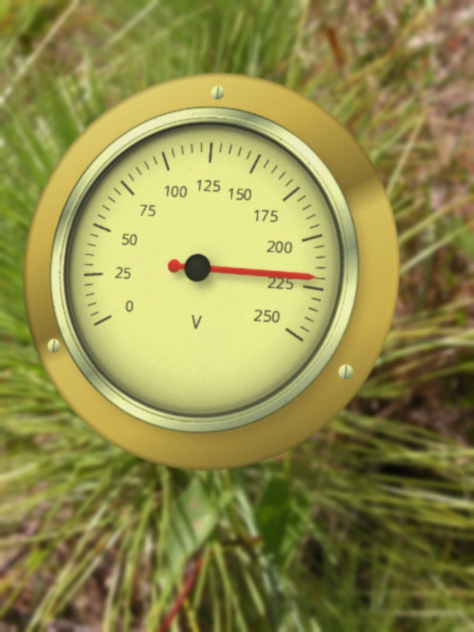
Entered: 220; V
